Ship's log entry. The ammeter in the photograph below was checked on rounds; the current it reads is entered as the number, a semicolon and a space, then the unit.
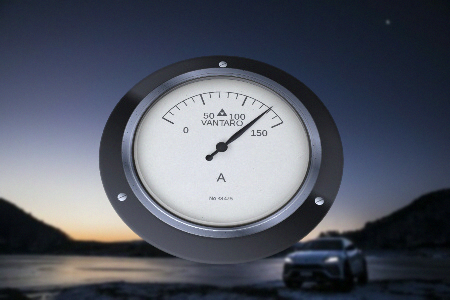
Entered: 130; A
